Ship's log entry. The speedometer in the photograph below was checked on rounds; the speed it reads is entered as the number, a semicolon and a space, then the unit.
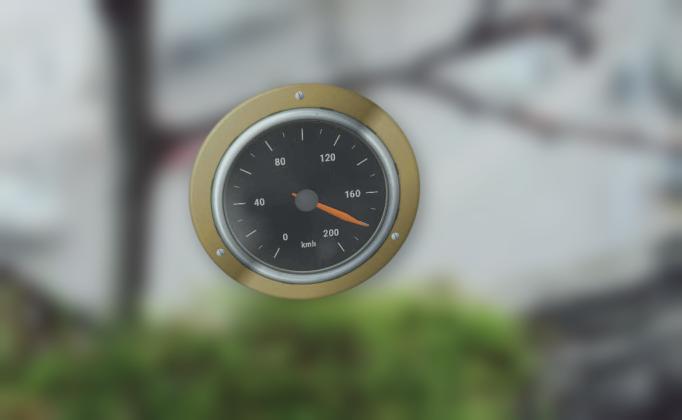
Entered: 180; km/h
